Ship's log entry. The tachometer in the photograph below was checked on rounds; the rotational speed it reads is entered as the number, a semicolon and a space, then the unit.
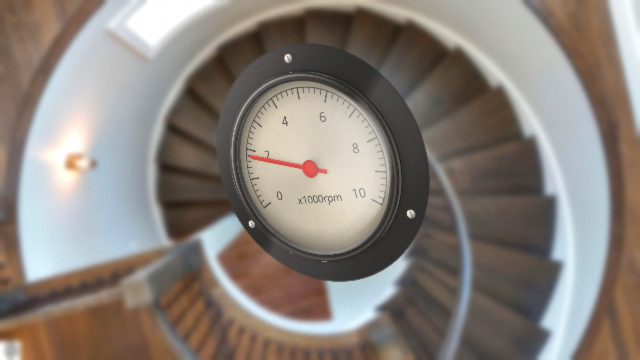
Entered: 1800; rpm
